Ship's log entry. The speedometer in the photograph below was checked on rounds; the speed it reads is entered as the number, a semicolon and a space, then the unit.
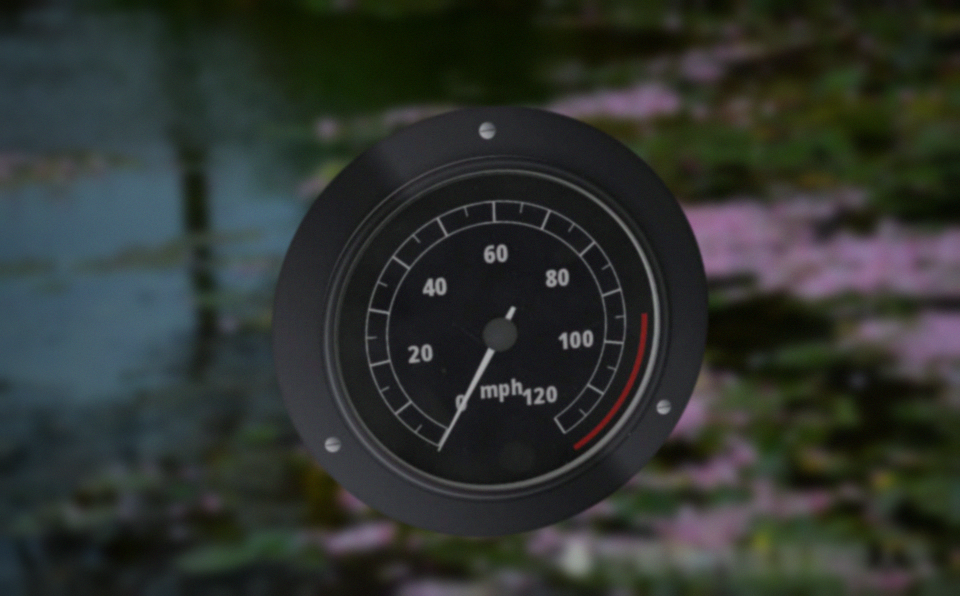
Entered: 0; mph
